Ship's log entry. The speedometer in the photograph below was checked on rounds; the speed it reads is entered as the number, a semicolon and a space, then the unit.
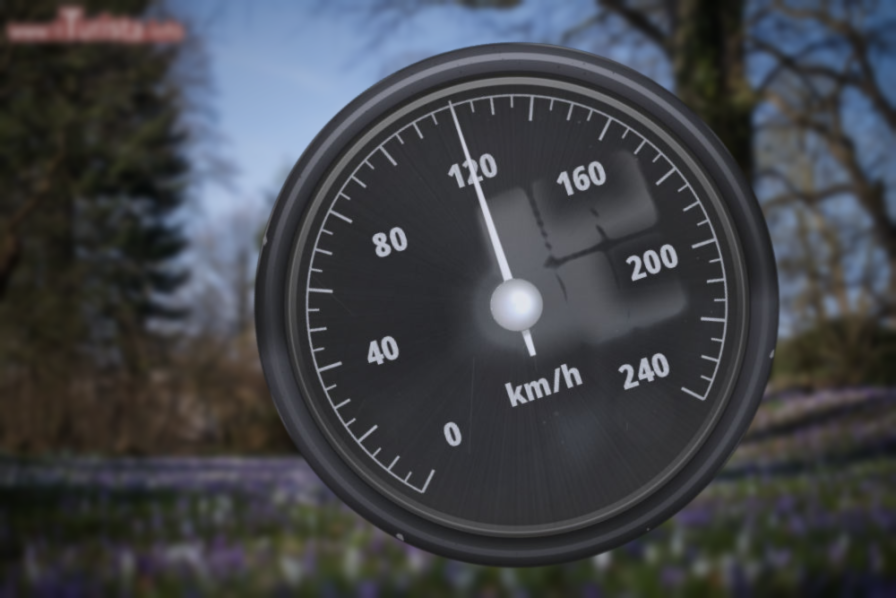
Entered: 120; km/h
